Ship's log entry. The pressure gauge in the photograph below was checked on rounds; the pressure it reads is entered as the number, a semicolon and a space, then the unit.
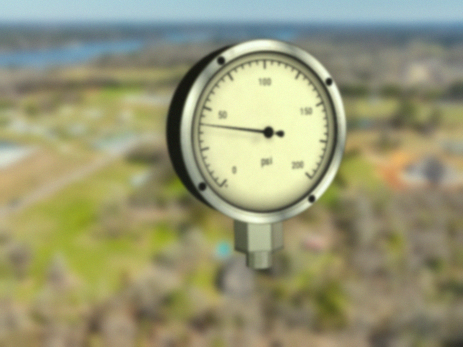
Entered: 40; psi
